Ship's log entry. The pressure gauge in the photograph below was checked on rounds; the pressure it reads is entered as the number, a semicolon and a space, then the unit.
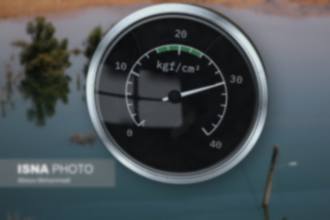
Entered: 30; kg/cm²
